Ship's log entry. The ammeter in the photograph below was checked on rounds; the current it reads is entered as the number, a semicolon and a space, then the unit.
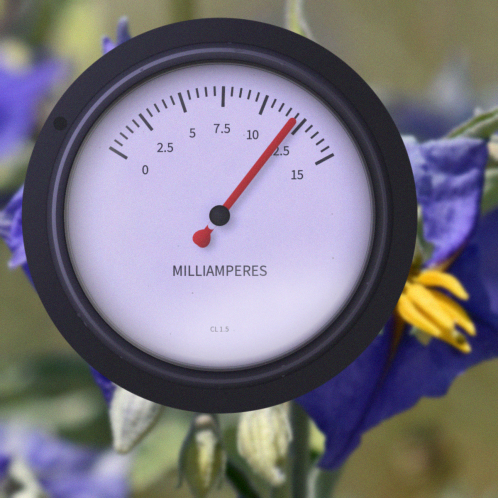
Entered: 12; mA
